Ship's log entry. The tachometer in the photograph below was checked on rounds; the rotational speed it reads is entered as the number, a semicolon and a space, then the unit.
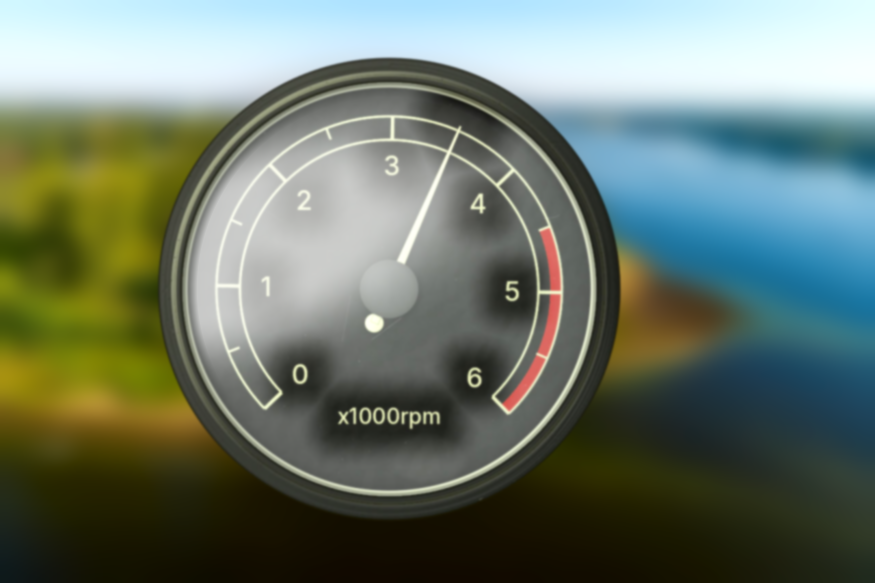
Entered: 3500; rpm
